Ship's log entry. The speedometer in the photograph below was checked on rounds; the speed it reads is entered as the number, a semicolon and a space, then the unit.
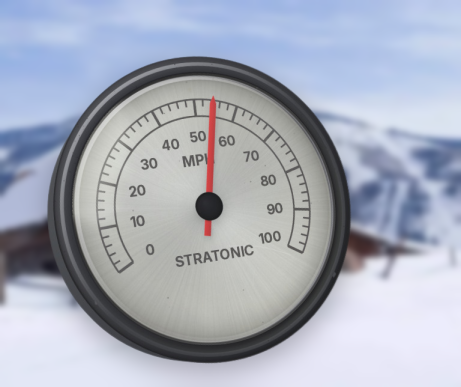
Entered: 54; mph
